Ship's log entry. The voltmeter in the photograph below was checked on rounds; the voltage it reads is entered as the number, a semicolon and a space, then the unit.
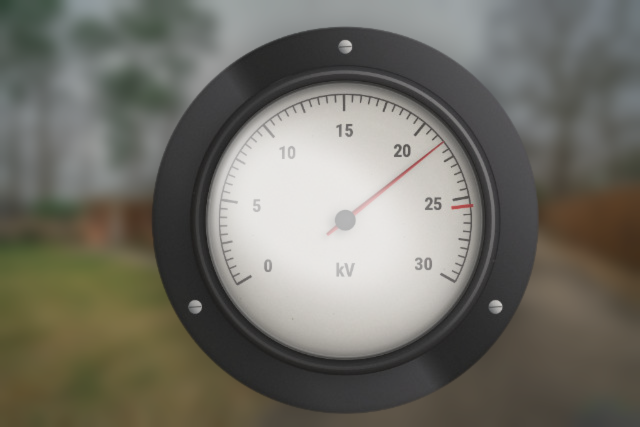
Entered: 21.5; kV
